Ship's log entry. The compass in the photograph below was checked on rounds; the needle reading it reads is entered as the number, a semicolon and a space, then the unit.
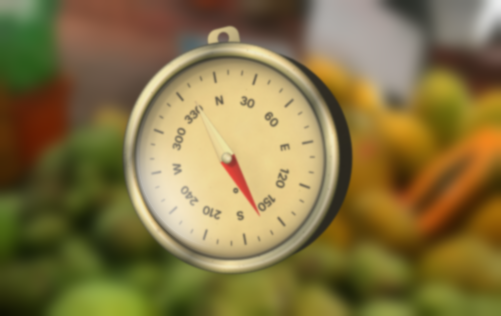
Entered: 160; °
